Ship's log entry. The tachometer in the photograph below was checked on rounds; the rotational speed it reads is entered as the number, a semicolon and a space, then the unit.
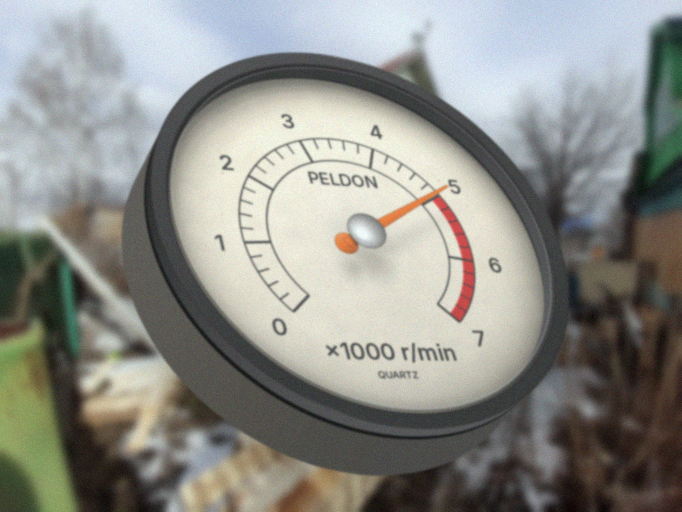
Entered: 5000; rpm
